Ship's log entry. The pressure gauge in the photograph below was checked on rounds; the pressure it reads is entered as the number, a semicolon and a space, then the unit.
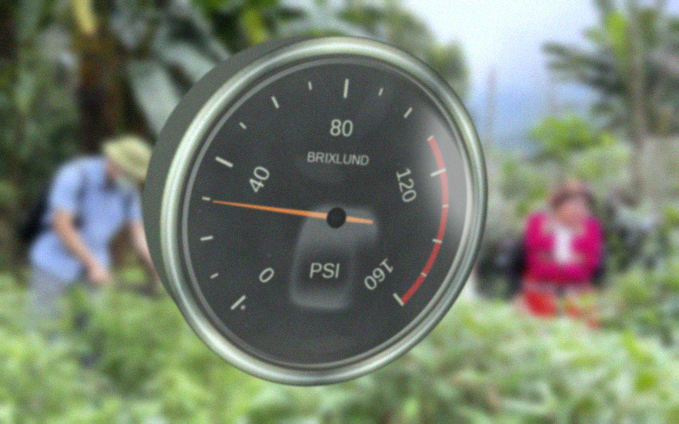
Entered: 30; psi
